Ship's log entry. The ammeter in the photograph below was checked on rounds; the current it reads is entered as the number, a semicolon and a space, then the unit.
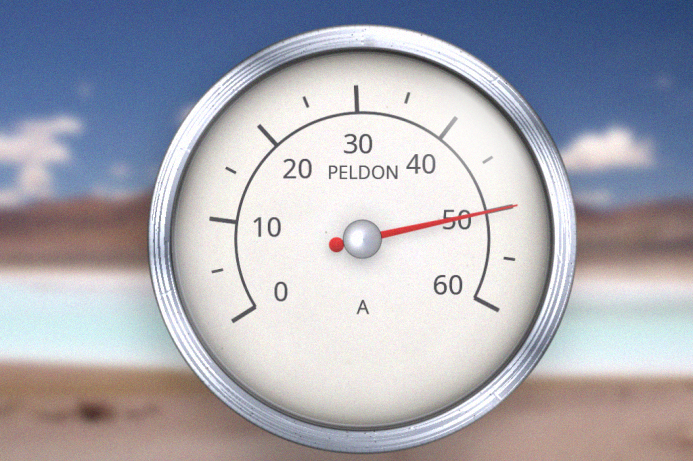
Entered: 50; A
